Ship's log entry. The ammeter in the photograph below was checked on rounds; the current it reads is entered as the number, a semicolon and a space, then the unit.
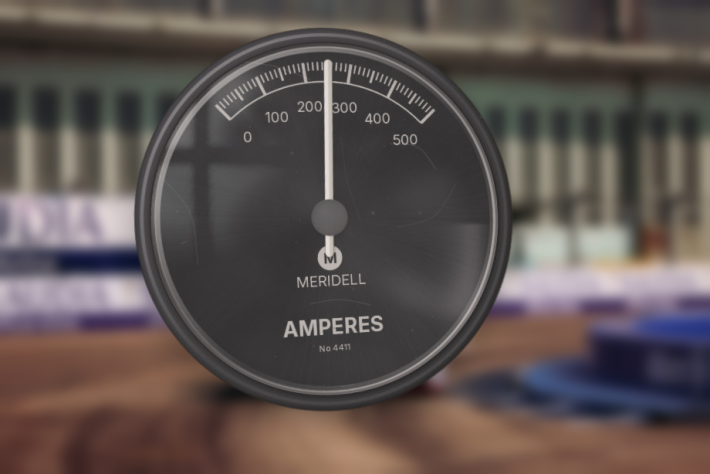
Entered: 250; A
